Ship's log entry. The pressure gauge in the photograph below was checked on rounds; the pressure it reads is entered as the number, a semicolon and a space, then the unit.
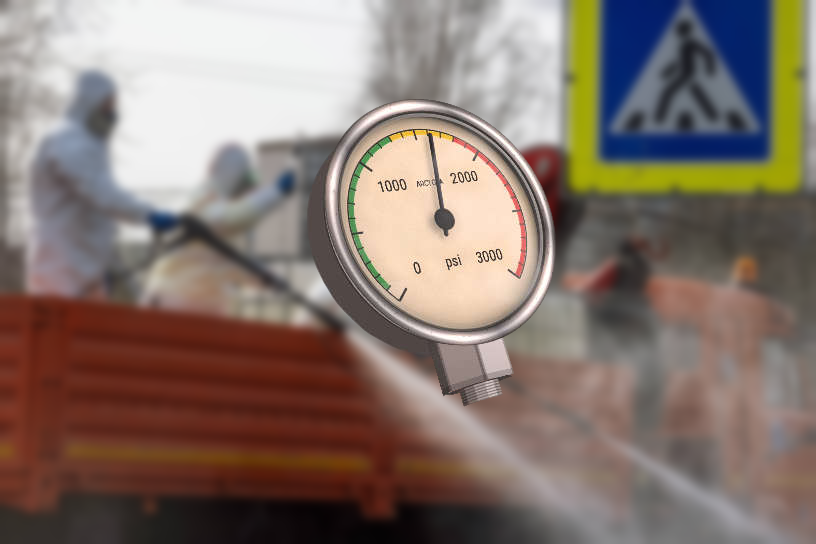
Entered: 1600; psi
